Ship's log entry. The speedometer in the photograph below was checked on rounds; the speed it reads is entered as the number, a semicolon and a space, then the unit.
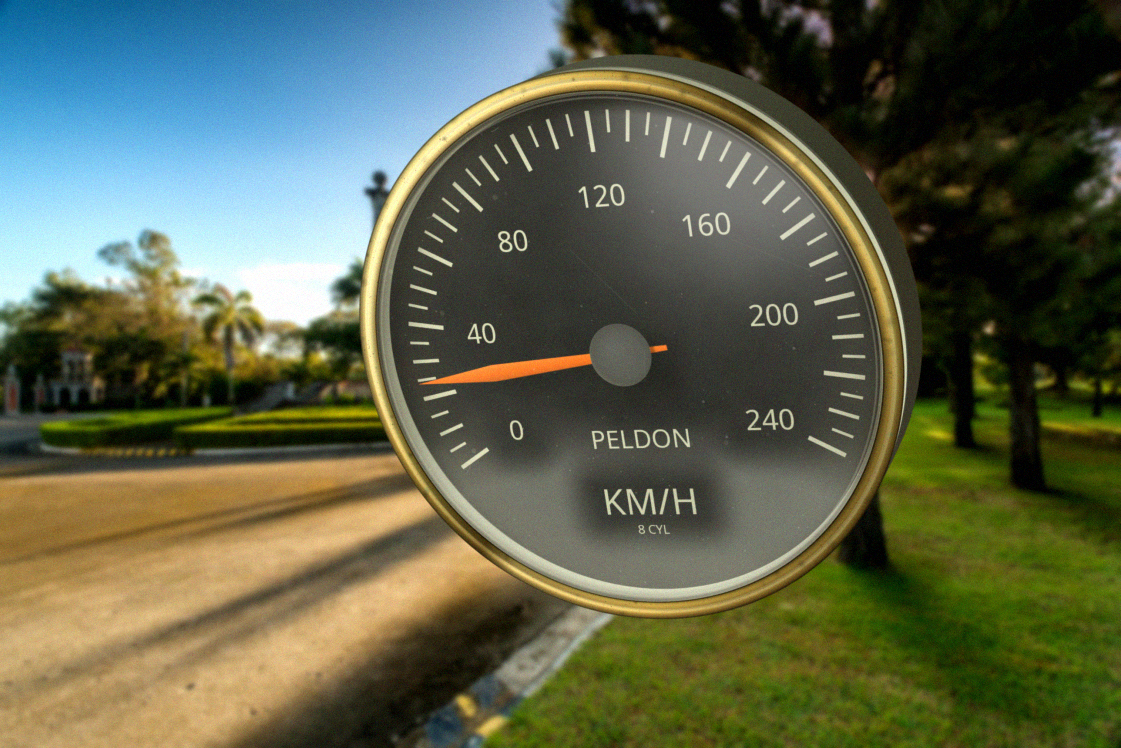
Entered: 25; km/h
